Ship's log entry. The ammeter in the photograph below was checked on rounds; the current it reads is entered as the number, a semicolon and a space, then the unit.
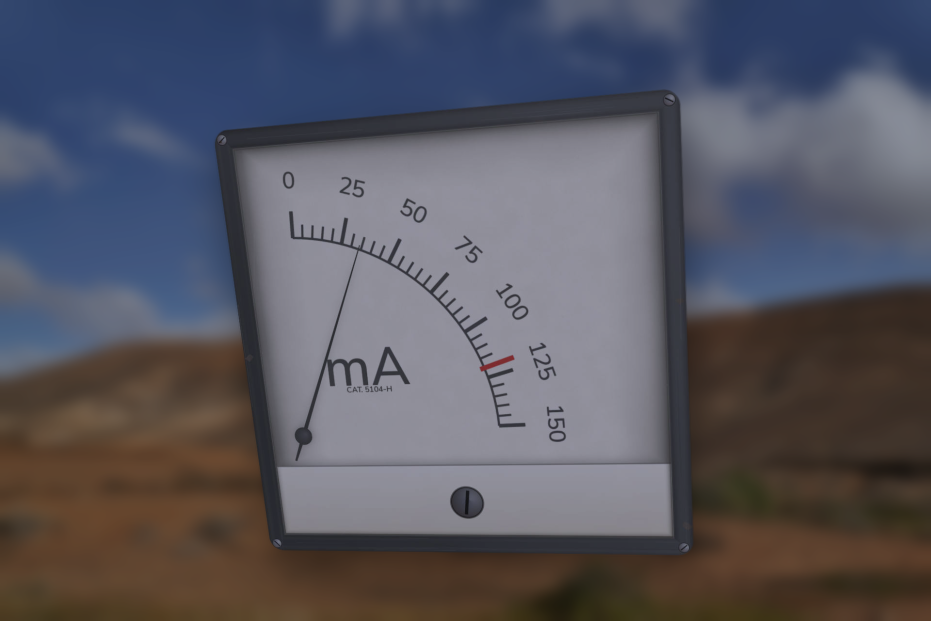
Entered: 35; mA
